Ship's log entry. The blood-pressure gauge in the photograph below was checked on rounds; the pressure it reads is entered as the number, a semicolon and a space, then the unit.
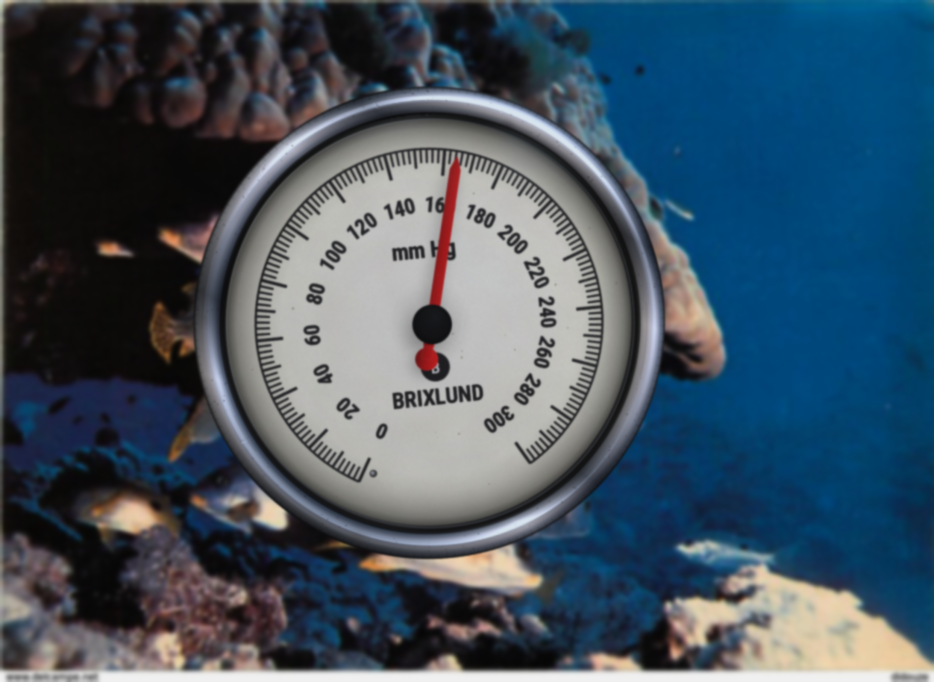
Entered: 164; mmHg
